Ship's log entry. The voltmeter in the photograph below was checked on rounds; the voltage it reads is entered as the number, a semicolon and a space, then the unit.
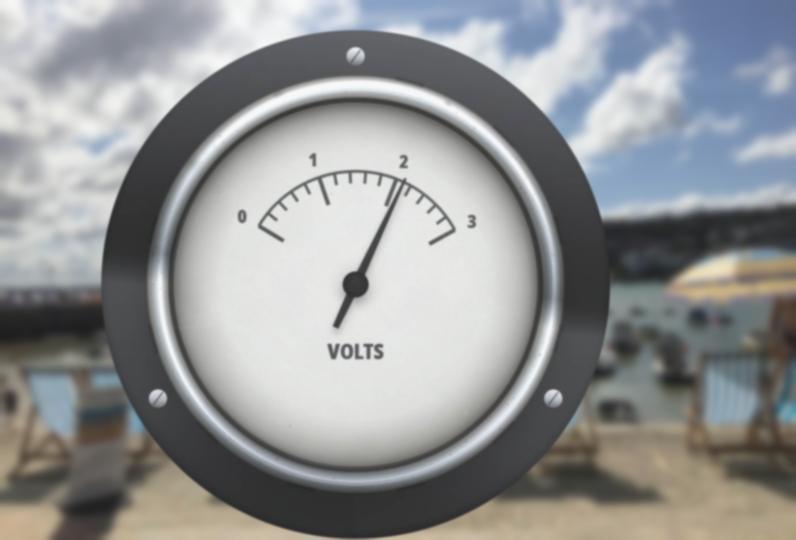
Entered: 2.1; V
